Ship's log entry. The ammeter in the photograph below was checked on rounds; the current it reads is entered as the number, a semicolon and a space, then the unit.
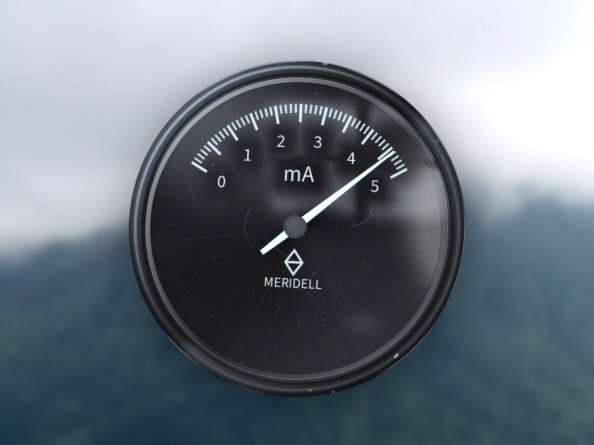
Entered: 4.6; mA
